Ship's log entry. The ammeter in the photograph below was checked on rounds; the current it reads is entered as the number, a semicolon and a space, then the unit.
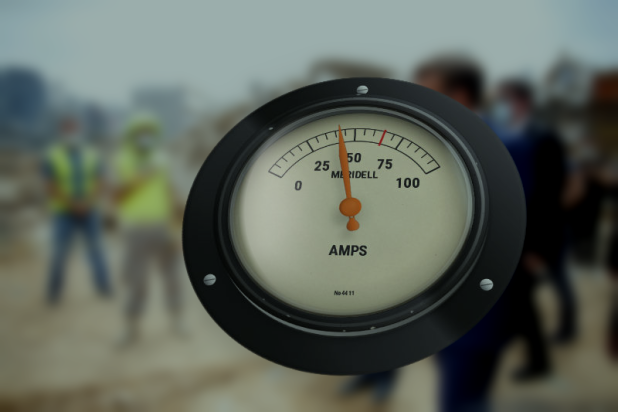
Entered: 42.5; A
